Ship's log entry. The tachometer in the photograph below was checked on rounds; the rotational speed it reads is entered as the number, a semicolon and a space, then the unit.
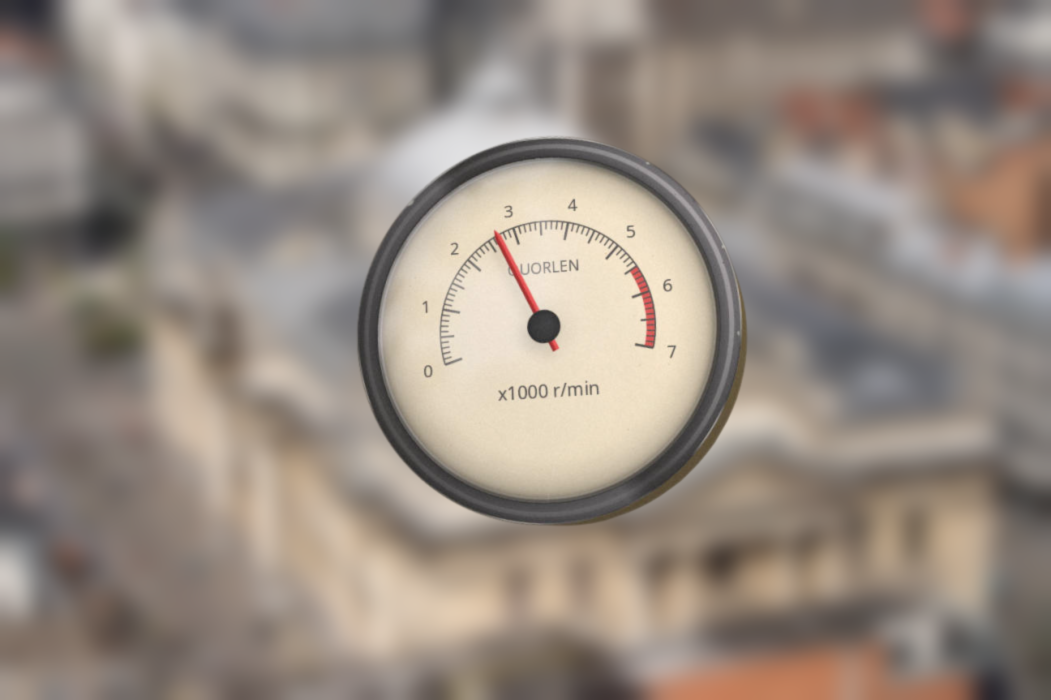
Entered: 2700; rpm
